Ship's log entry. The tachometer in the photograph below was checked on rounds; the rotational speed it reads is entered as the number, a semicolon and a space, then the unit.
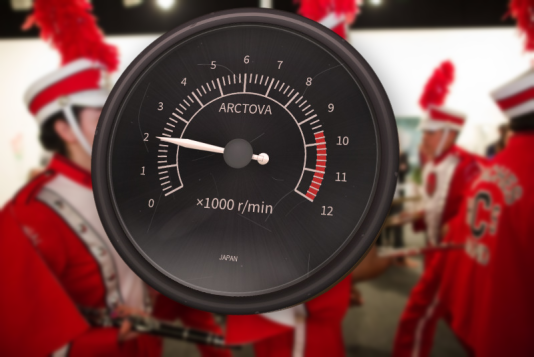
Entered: 2000; rpm
